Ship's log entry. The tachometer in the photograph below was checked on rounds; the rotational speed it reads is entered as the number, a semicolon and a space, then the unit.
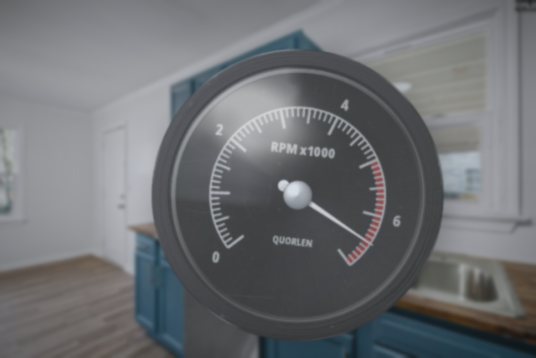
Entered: 6500; rpm
